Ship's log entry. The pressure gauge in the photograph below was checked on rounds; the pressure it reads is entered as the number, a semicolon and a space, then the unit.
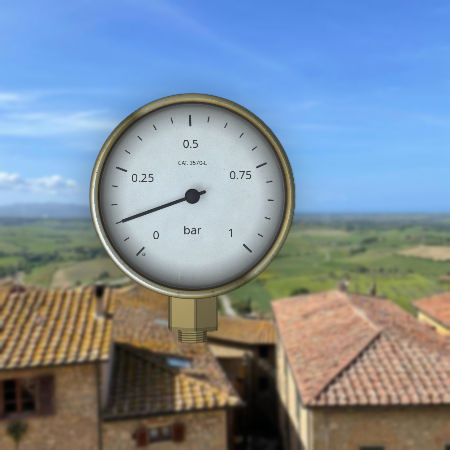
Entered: 0.1; bar
